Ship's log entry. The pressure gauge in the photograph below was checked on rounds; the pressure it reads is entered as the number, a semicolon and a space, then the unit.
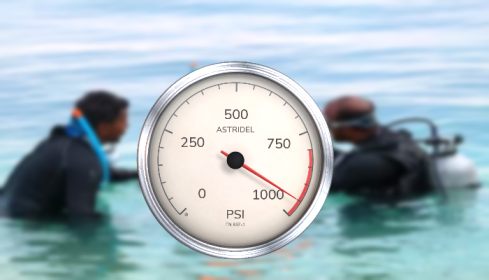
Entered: 950; psi
